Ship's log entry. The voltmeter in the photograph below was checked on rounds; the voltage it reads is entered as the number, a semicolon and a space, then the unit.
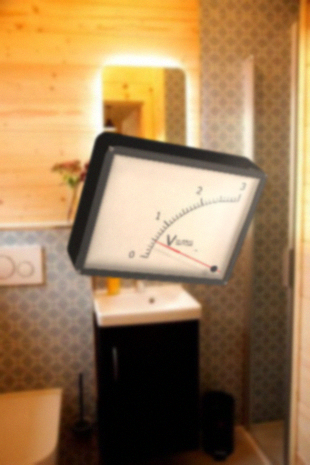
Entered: 0.5; V
